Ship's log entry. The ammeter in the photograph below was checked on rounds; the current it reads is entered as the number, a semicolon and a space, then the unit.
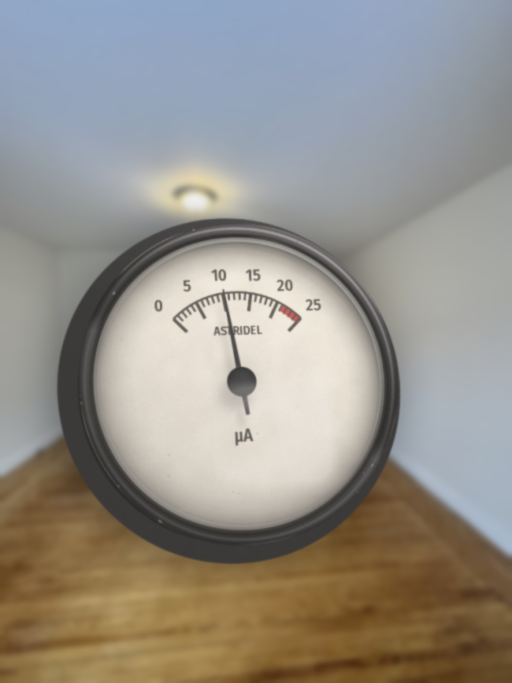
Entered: 10; µA
